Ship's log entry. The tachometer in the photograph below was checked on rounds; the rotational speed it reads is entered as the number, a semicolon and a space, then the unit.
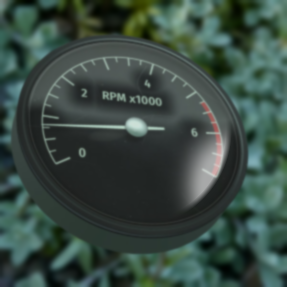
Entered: 750; rpm
